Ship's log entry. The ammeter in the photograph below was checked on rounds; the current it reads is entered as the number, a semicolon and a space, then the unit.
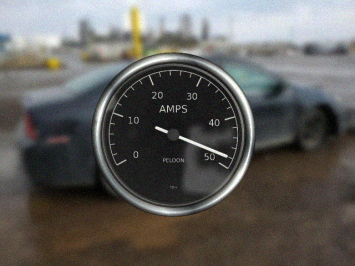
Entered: 48; A
